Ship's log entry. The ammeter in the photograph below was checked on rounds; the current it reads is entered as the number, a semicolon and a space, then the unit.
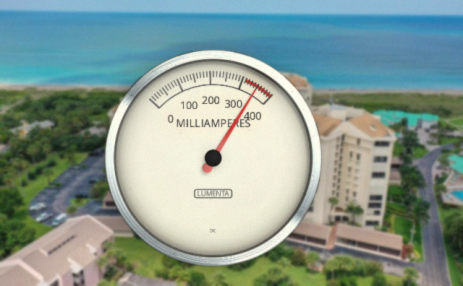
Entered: 350; mA
